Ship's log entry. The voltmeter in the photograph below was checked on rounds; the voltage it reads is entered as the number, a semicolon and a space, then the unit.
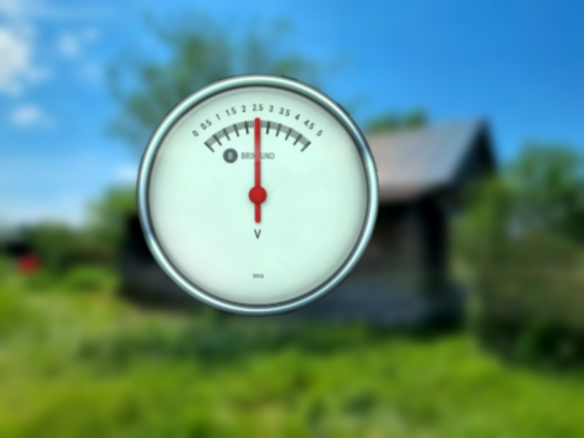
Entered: 2.5; V
